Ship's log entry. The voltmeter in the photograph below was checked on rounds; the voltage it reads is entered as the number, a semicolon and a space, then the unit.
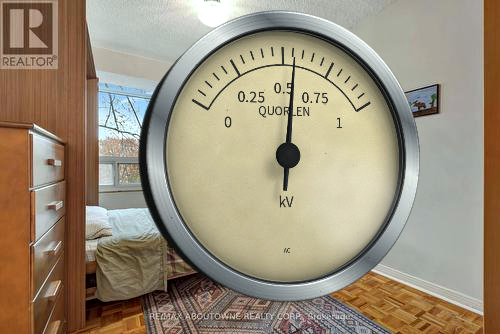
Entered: 0.55; kV
